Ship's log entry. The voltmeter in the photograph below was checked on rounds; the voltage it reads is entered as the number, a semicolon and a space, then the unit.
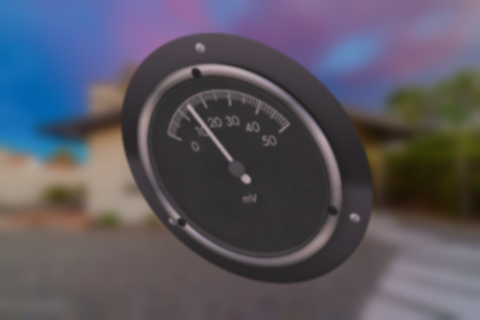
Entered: 15; mV
